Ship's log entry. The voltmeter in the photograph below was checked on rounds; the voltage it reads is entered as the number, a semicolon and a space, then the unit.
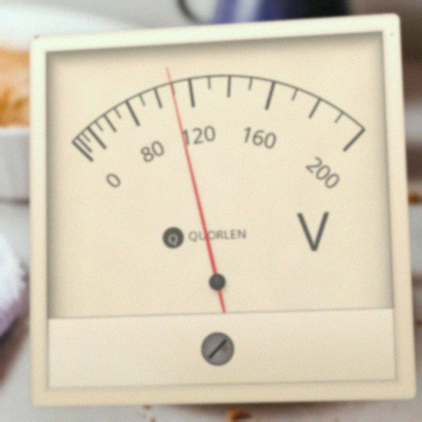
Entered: 110; V
